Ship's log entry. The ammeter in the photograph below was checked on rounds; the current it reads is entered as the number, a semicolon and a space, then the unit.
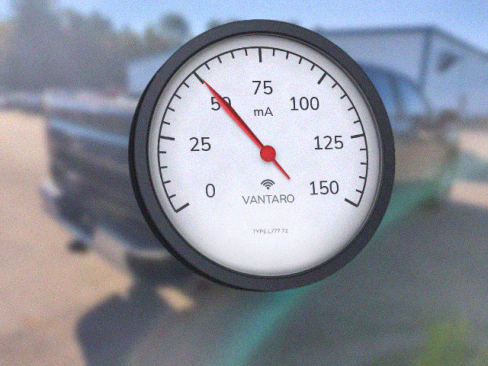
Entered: 50; mA
